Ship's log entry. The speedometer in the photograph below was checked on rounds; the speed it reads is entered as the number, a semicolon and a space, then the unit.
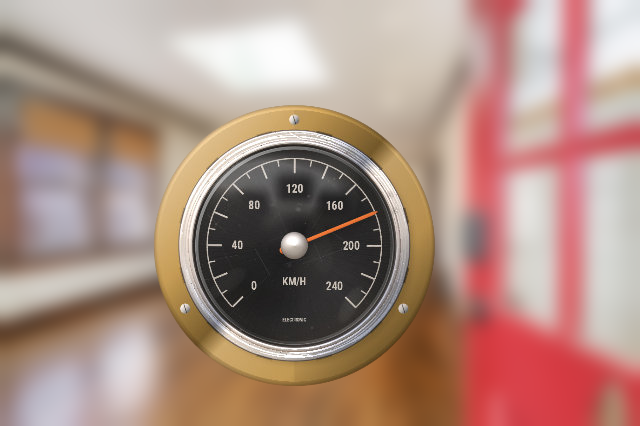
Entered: 180; km/h
